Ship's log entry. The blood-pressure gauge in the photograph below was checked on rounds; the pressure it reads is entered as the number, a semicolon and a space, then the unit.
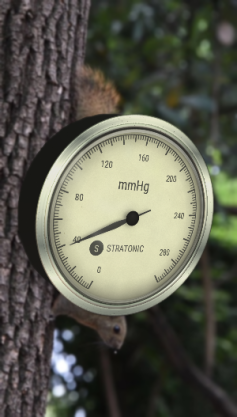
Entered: 40; mmHg
